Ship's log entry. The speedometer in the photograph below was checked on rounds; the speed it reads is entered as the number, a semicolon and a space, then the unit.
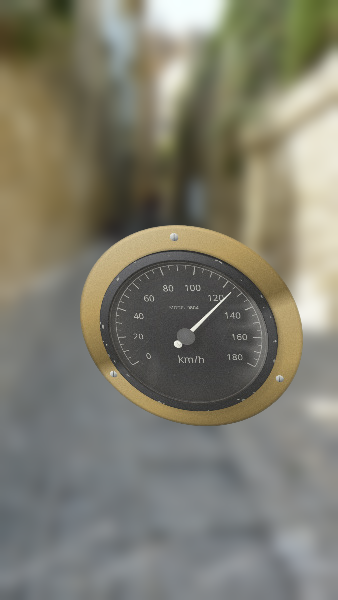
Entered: 125; km/h
